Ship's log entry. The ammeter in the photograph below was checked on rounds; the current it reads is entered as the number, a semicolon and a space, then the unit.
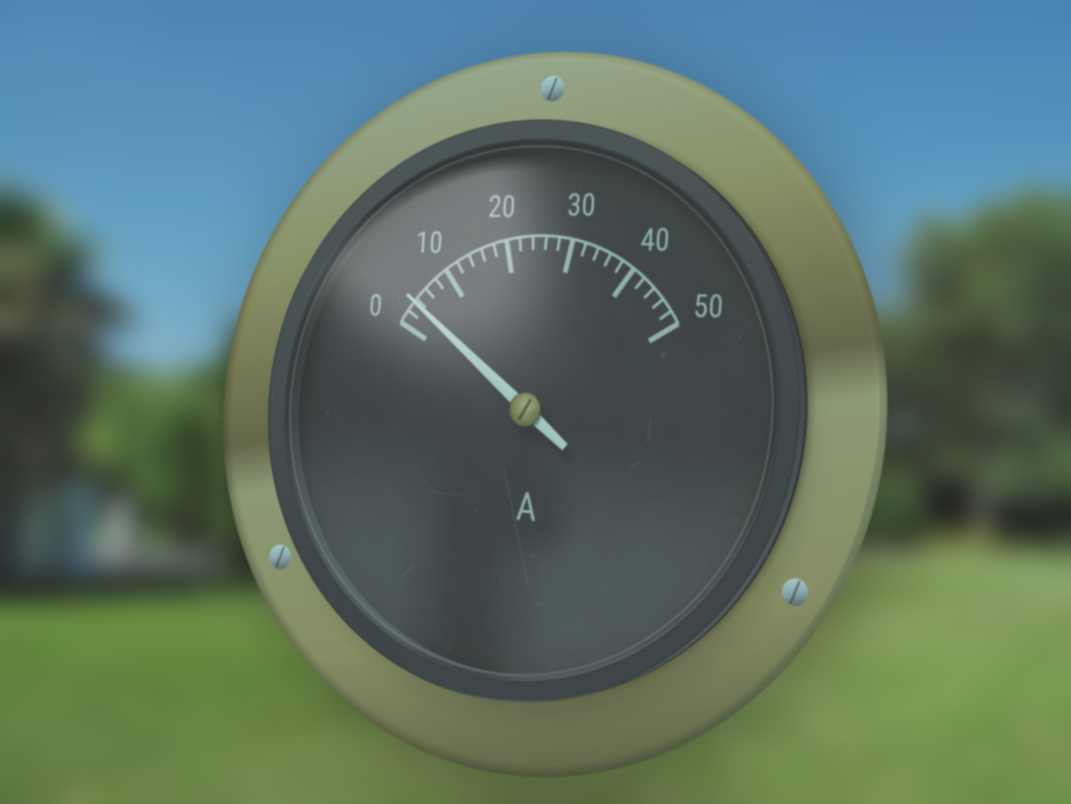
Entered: 4; A
